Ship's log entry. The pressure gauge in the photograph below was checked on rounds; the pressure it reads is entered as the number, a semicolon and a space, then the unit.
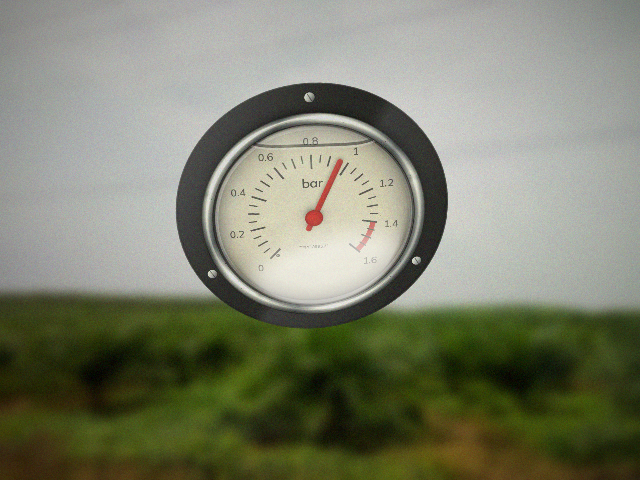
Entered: 0.95; bar
